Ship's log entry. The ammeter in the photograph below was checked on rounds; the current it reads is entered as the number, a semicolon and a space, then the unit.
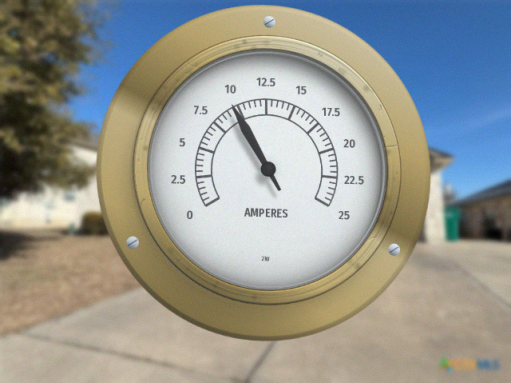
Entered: 9.5; A
